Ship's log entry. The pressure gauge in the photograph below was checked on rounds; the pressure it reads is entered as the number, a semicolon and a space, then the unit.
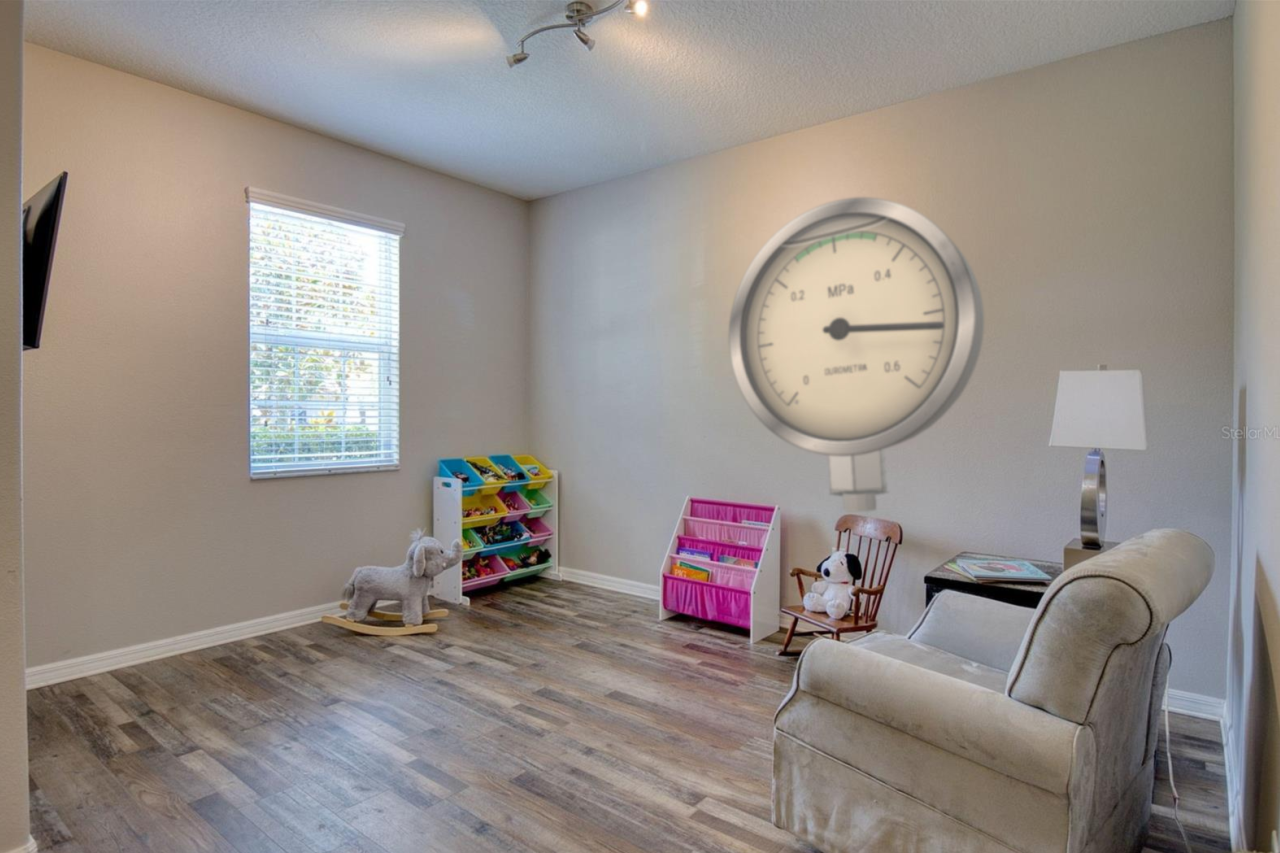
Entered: 0.52; MPa
